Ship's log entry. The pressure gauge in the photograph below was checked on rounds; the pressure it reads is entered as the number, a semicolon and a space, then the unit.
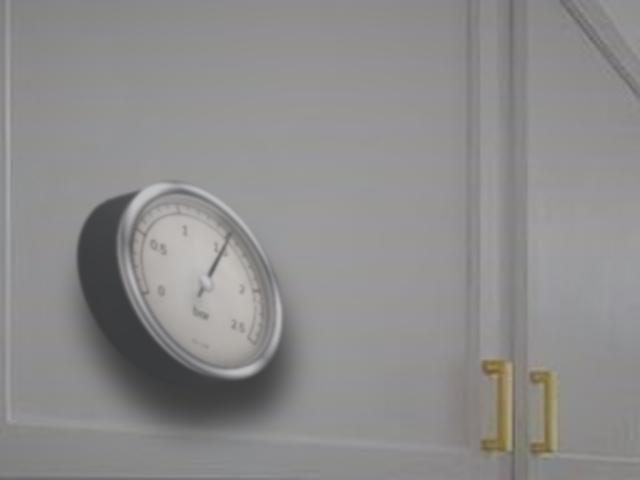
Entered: 1.5; bar
